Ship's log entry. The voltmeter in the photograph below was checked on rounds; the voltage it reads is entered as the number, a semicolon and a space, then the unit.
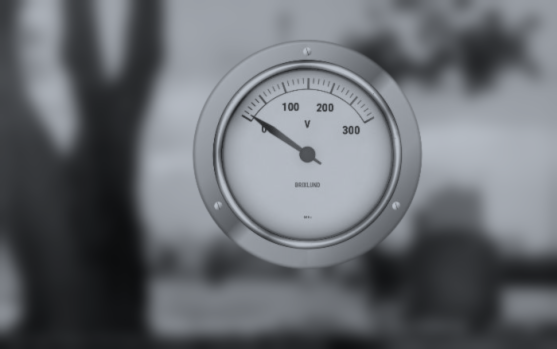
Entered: 10; V
